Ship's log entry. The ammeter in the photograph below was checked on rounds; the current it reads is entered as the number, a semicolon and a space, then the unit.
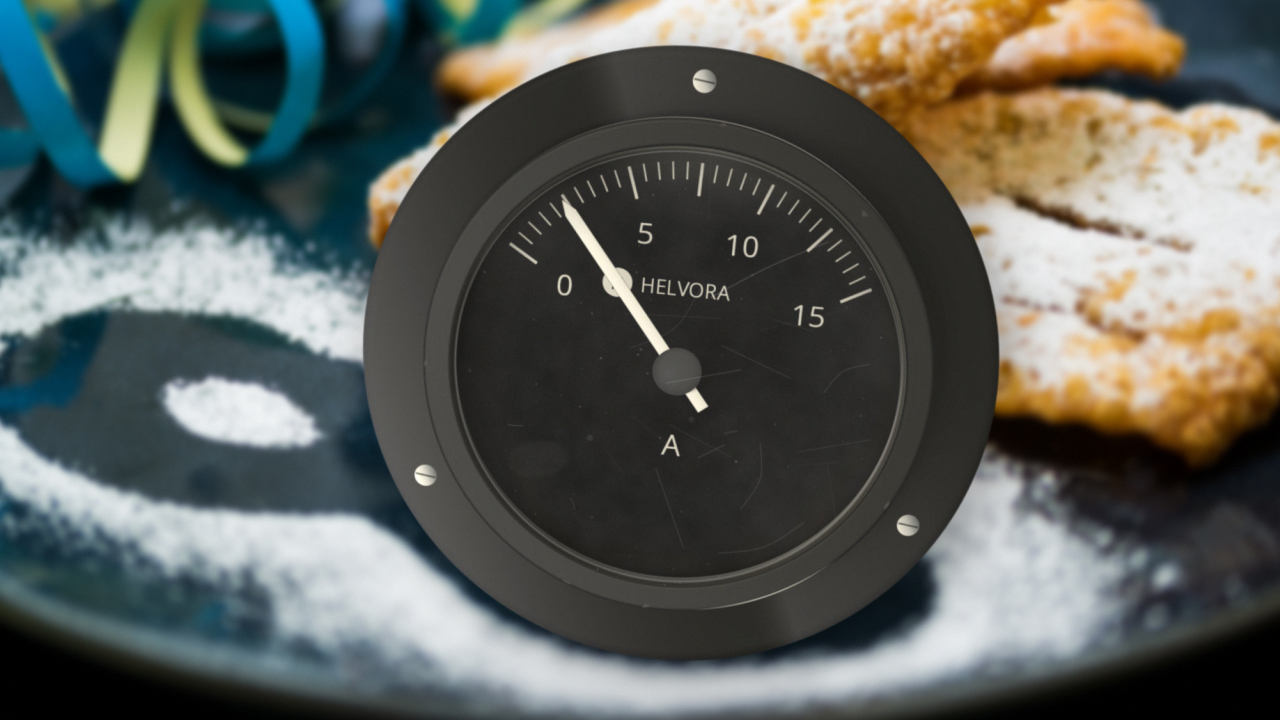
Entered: 2.5; A
